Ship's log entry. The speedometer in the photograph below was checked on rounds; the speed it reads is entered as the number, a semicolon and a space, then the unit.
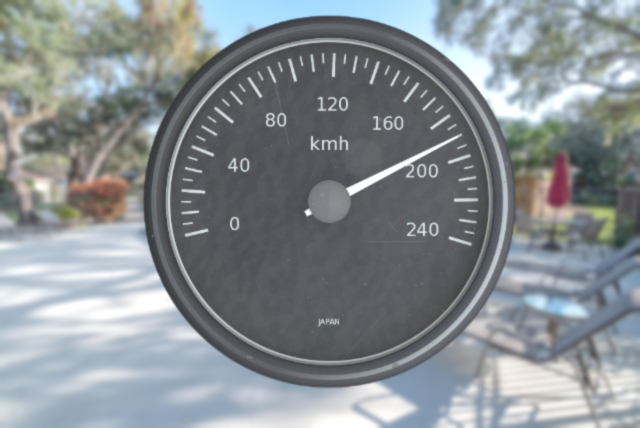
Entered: 190; km/h
